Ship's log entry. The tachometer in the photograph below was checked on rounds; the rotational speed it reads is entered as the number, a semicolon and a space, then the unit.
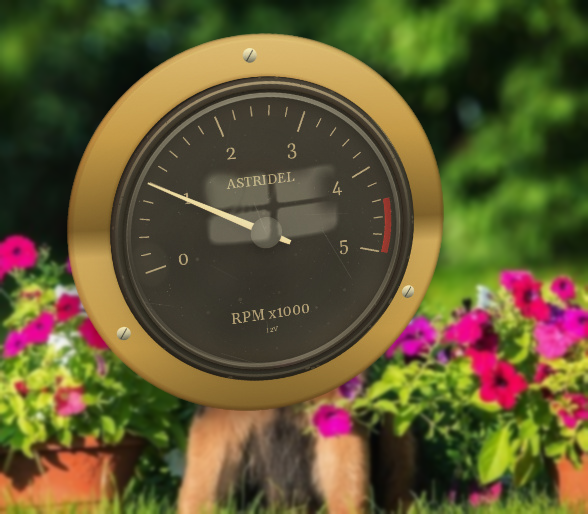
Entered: 1000; rpm
